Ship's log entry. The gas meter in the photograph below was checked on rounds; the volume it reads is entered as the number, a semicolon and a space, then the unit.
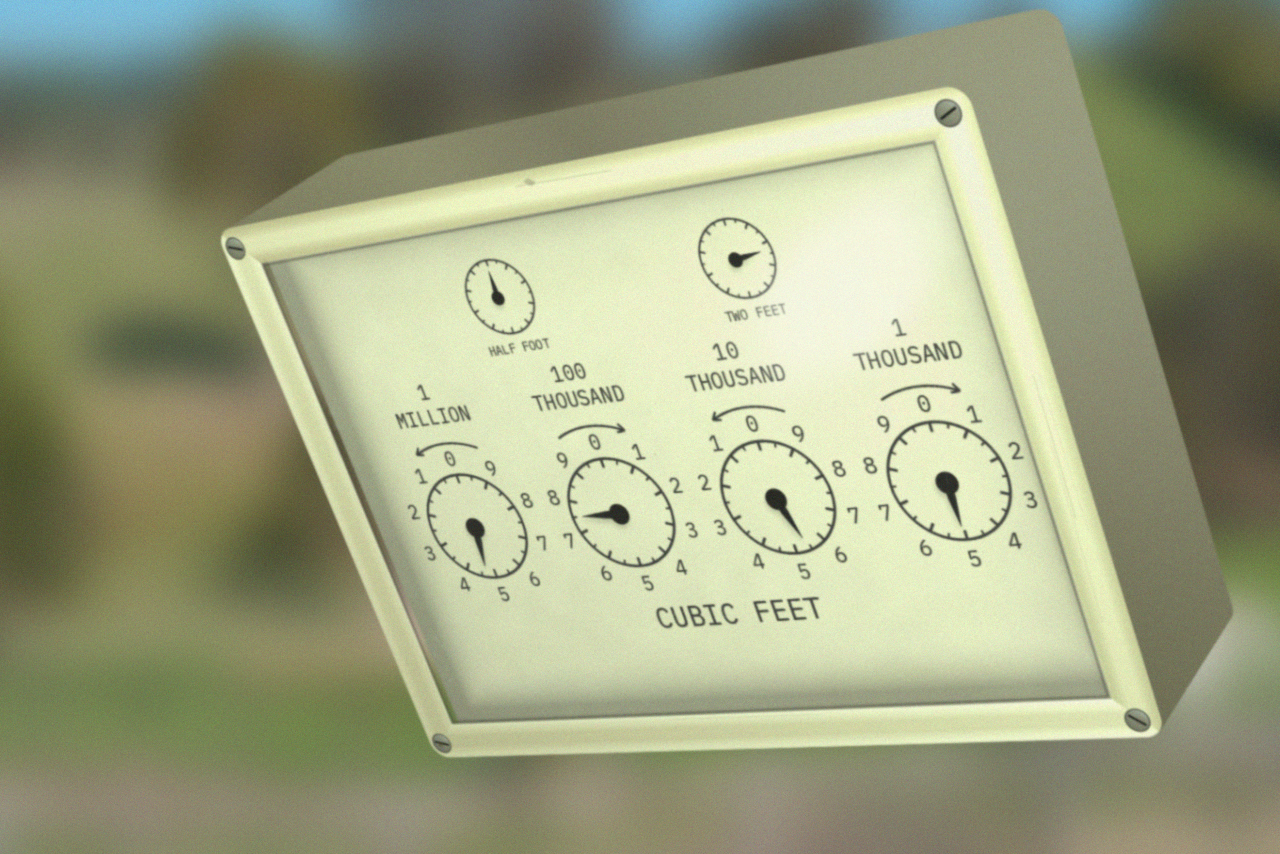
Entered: 475500; ft³
